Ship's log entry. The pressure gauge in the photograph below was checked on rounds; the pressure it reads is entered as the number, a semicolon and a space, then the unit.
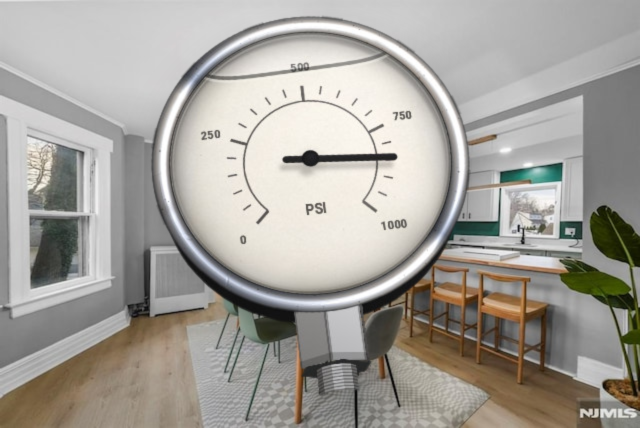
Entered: 850; psi
